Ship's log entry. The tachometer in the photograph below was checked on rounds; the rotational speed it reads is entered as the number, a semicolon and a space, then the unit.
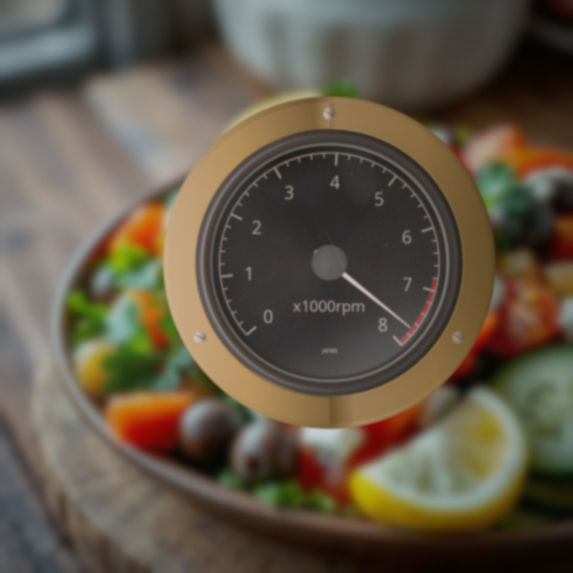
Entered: 7700; rpm
